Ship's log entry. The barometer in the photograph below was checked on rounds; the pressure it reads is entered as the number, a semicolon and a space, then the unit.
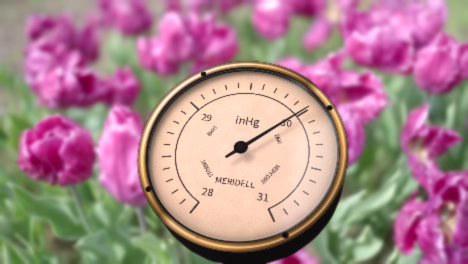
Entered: 30; inHg
